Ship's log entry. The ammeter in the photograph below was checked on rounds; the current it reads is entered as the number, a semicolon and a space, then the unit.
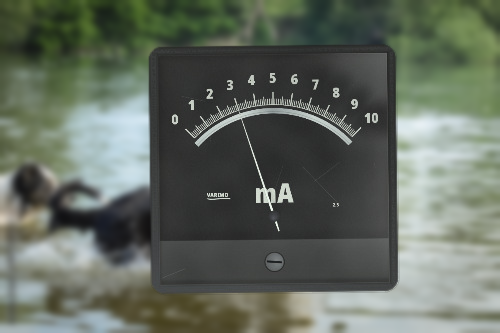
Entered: 3; mA
